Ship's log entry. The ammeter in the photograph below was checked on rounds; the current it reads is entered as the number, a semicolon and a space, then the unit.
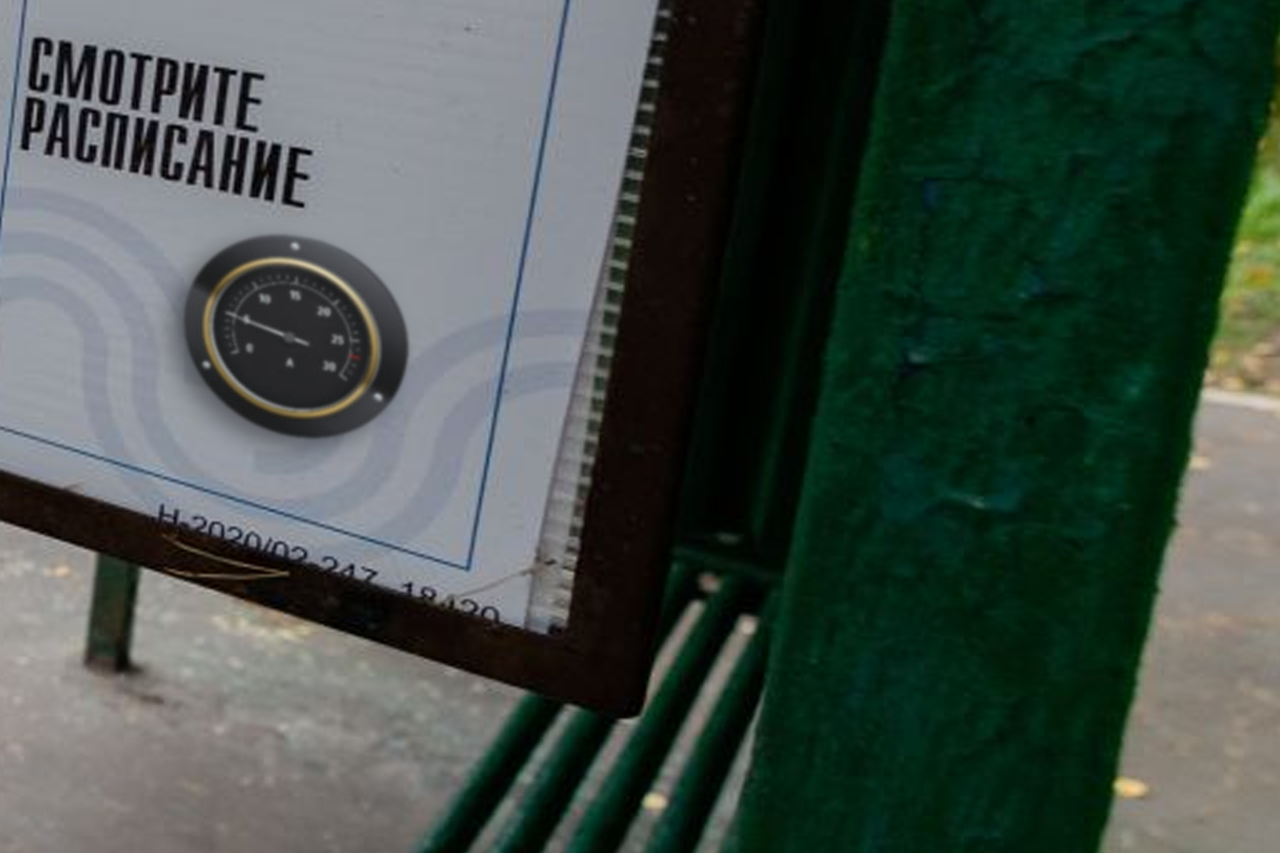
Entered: 5; A
